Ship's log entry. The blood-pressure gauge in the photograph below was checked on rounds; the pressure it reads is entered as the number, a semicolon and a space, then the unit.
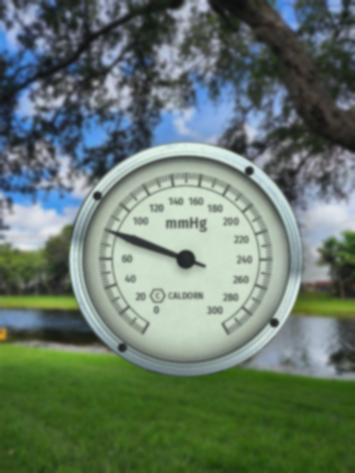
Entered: 80; mmHg
